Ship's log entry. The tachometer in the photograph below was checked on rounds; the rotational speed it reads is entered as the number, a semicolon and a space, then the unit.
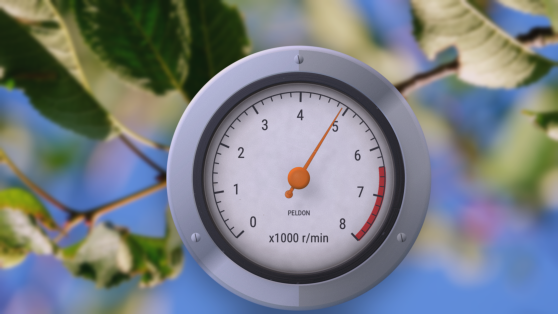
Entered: 4900; rpm
